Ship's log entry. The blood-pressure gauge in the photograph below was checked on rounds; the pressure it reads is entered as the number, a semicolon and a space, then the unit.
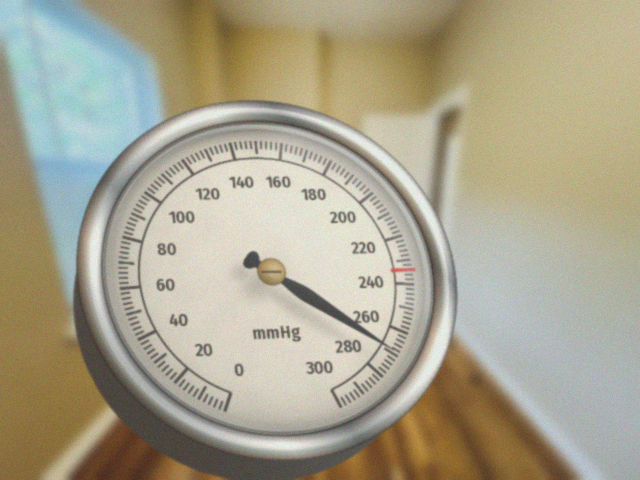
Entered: 270; mmHg
